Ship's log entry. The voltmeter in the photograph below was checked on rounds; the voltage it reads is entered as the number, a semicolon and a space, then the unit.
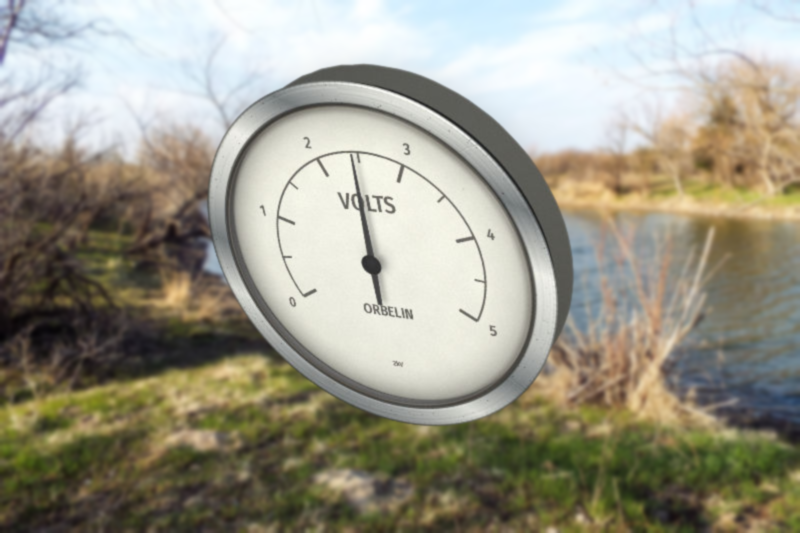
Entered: 2.5; V
